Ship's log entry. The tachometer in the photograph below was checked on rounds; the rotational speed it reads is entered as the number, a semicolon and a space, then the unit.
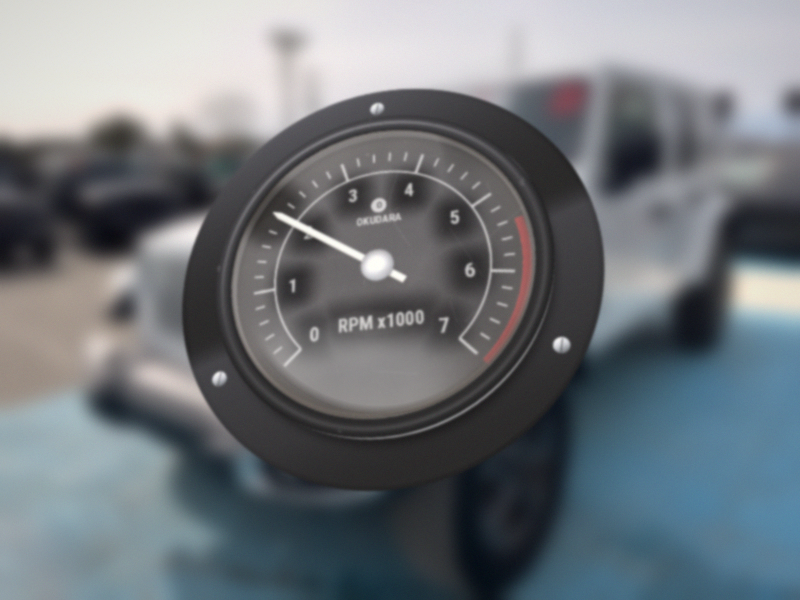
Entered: 2000; rpm
